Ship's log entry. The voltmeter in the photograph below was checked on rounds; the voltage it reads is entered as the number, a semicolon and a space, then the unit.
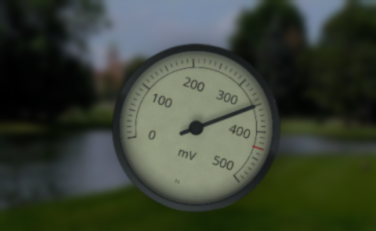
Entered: 350; mV
